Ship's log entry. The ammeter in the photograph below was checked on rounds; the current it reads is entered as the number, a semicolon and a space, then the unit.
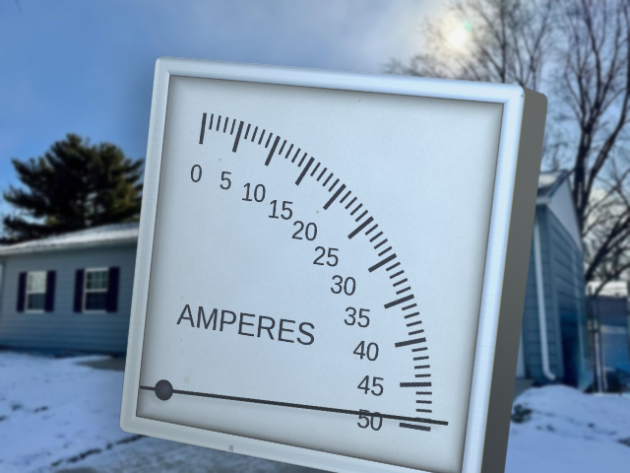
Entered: 49; A
